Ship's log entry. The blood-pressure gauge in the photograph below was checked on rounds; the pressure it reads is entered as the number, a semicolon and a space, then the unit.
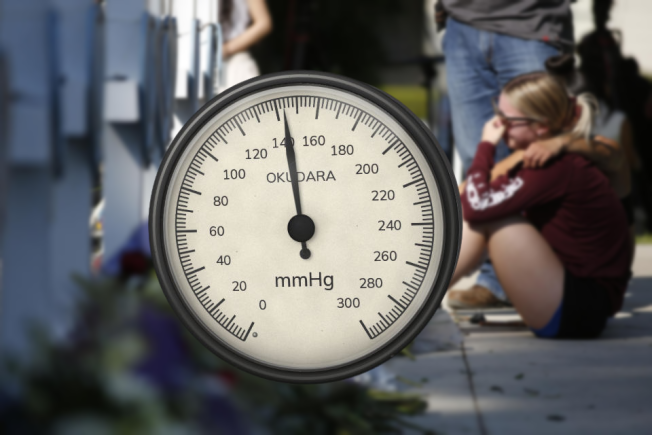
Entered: 144; mmHg
